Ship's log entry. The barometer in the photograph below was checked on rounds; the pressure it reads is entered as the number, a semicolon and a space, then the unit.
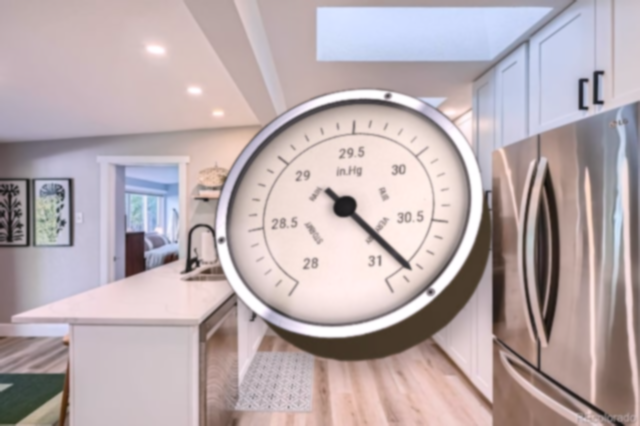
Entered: 30.85; inHg
